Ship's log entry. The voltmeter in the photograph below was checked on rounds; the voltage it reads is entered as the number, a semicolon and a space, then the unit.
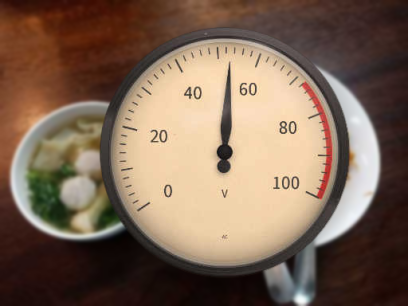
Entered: 53; V
